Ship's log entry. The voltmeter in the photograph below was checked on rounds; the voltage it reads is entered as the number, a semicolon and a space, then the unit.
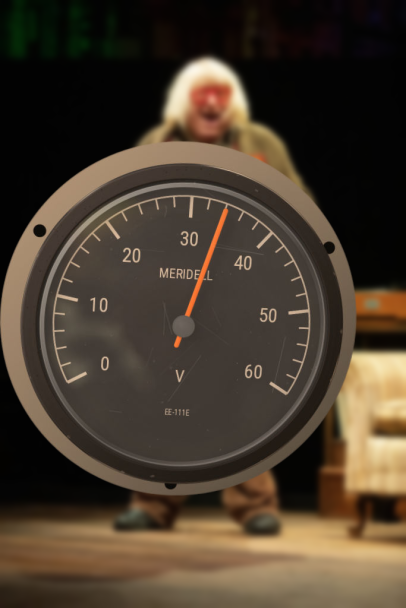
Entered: 34; V
